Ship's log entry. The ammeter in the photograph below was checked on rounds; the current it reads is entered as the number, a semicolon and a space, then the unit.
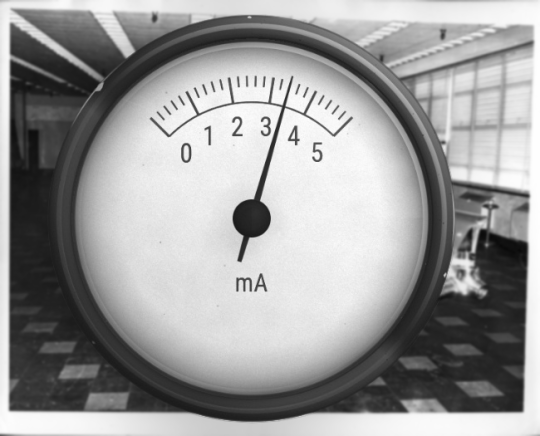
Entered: 3.4; mA
